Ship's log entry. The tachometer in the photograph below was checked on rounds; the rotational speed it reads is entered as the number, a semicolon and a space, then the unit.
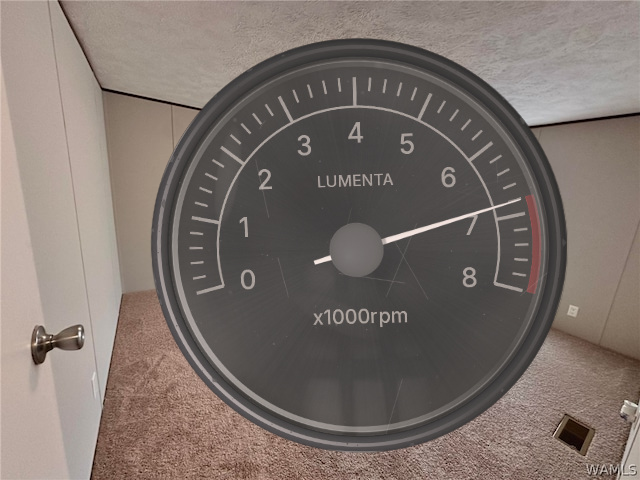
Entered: 6800; rpm
